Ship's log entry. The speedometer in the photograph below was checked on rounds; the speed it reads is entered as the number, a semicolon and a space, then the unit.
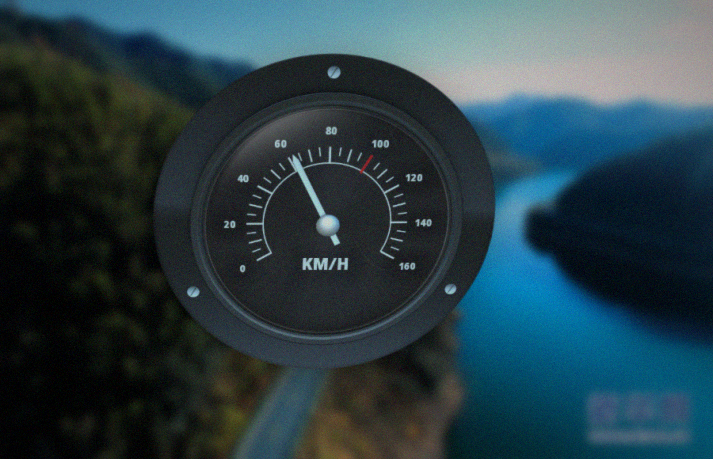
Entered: 62.5; km/h
